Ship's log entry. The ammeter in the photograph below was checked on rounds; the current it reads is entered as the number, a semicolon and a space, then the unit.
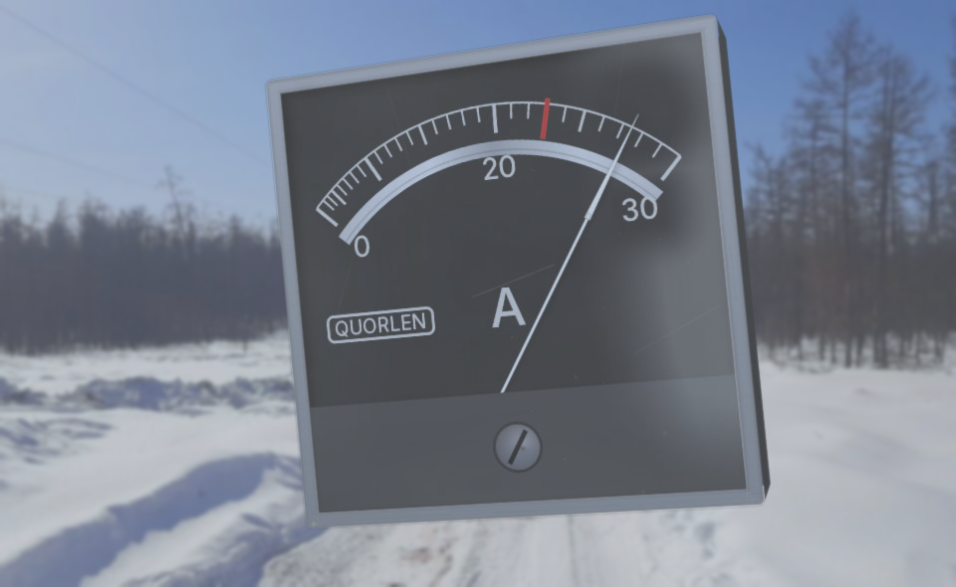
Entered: 27.5; A
